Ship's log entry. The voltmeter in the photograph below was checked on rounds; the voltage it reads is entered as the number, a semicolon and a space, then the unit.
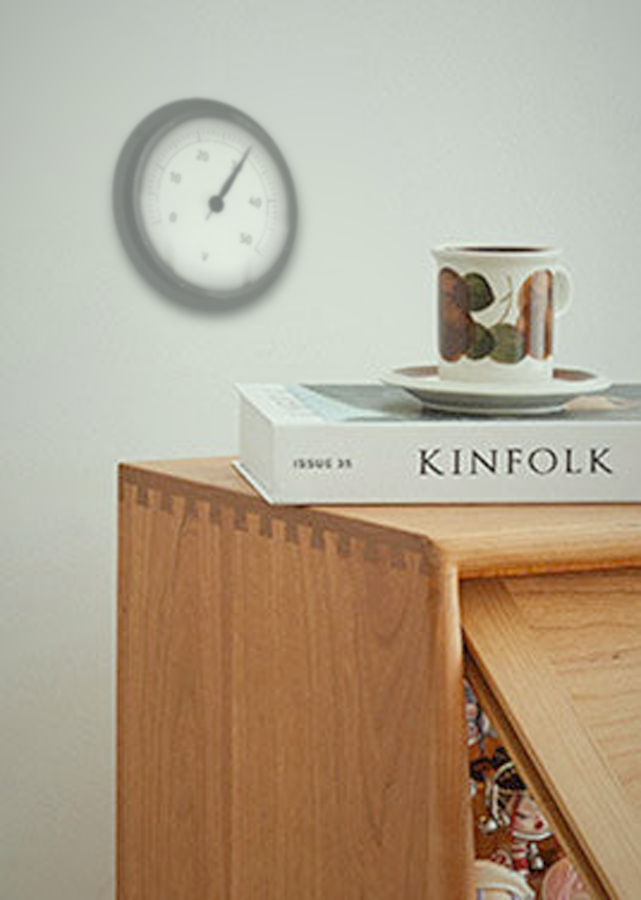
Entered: 30; V
